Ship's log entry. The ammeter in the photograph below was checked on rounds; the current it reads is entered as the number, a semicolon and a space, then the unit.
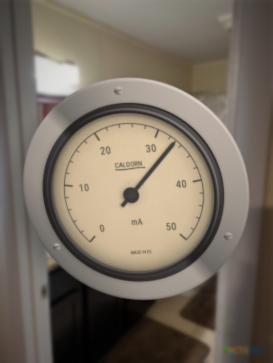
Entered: 33; mA
